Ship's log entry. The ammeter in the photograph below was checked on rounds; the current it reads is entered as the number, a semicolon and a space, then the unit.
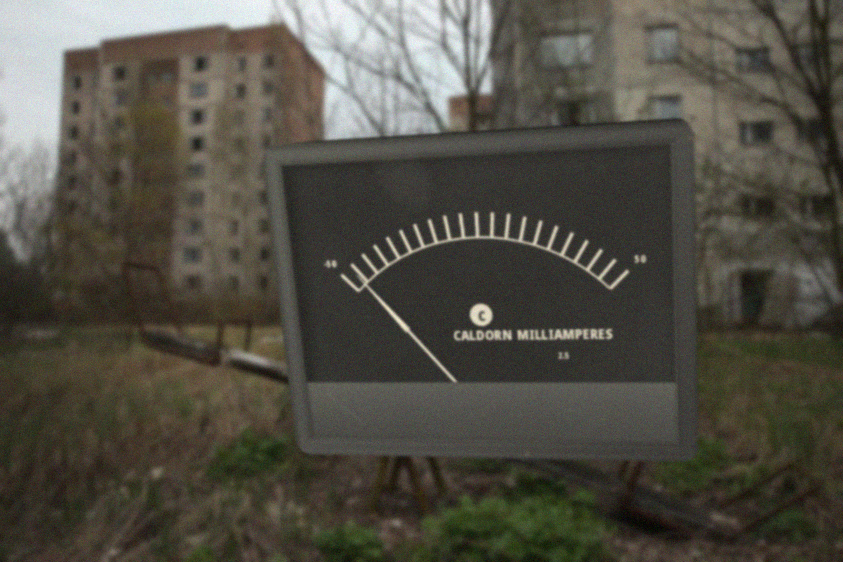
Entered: -45; mA
